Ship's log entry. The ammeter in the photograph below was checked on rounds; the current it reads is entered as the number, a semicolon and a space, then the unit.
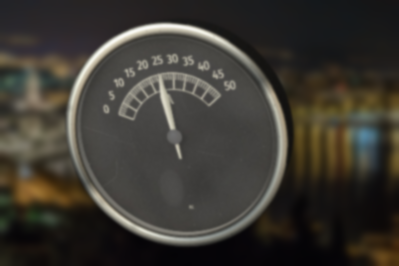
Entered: 25; A
